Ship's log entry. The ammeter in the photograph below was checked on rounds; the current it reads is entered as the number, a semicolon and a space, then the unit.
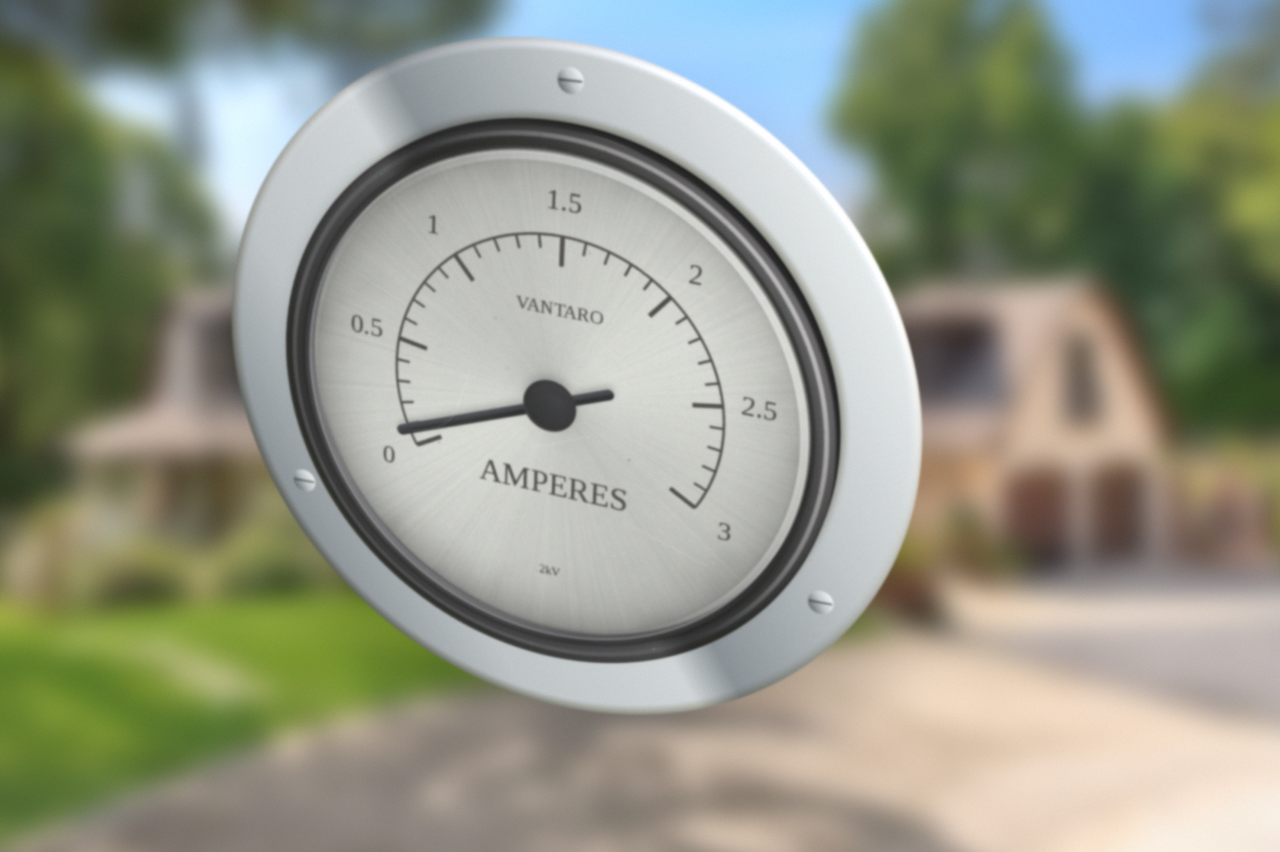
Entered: 0.1; A
